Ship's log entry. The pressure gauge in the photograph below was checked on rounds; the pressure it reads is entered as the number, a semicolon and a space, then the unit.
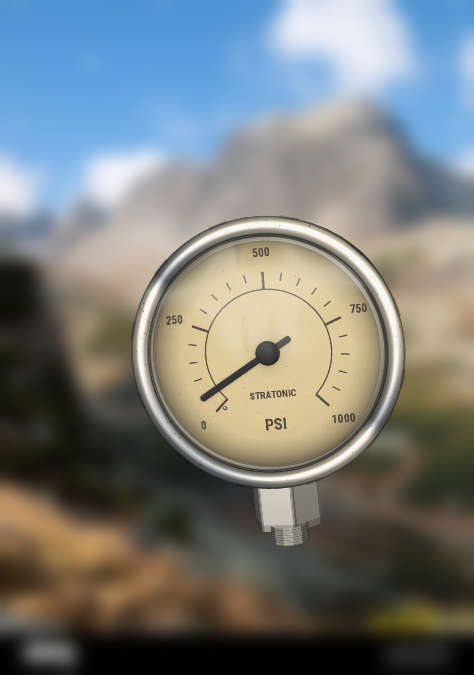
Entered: 50; psi
